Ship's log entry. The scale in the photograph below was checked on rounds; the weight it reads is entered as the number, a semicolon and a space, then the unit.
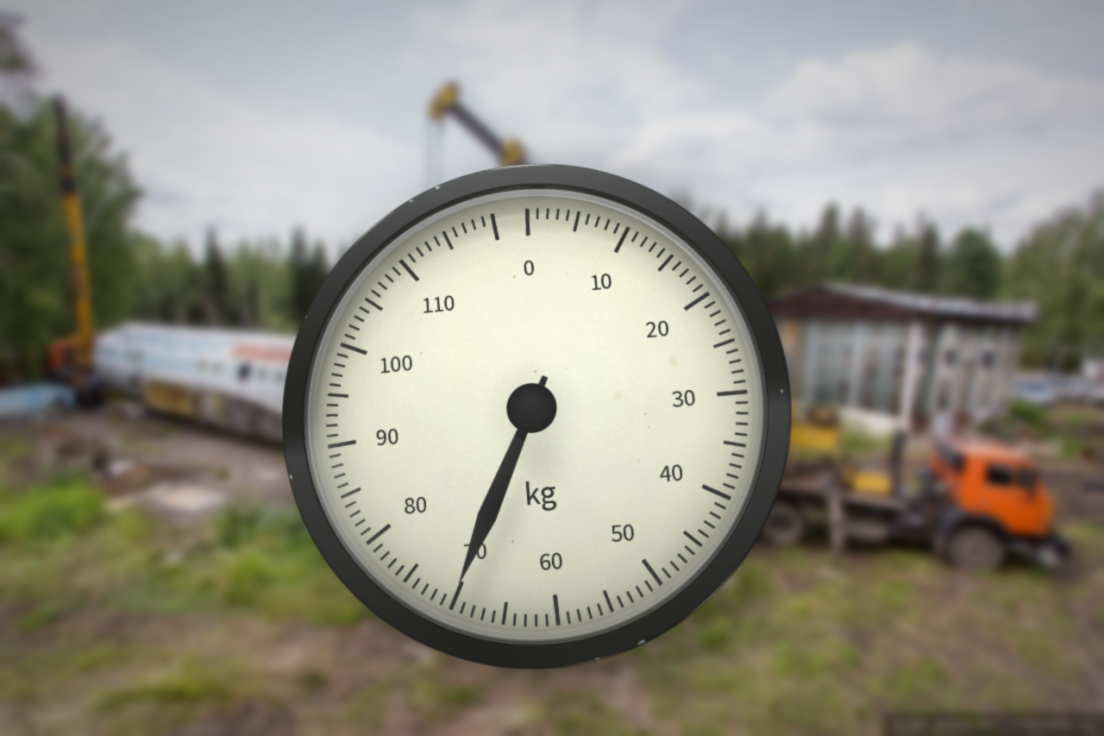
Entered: 70; kg
